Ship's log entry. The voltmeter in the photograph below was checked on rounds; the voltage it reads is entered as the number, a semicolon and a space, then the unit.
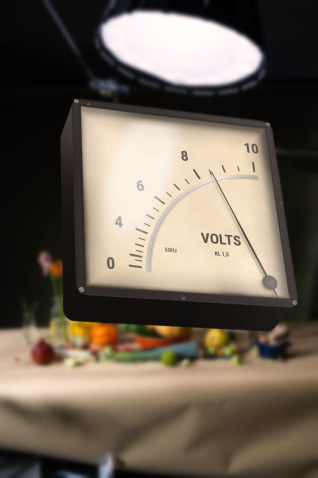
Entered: 8.5; V
